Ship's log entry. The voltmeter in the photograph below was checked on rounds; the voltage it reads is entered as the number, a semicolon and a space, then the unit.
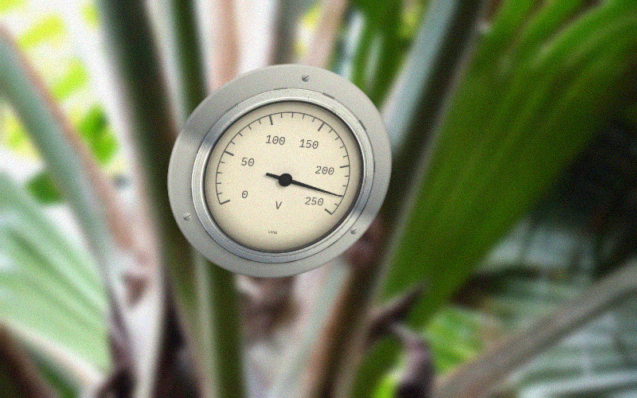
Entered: 230; V
